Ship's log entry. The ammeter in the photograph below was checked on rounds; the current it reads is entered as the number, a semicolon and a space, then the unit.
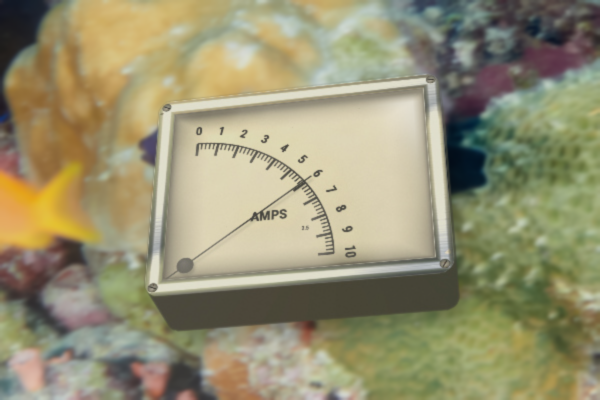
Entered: 6; A
